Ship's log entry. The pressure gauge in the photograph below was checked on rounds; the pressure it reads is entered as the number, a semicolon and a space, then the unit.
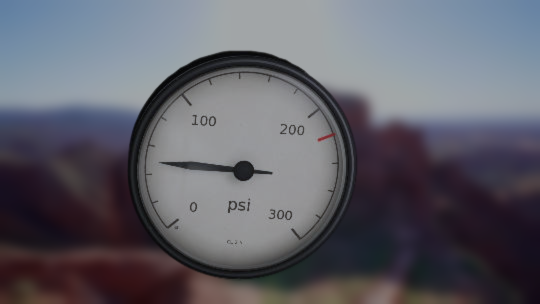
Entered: 50; psi
